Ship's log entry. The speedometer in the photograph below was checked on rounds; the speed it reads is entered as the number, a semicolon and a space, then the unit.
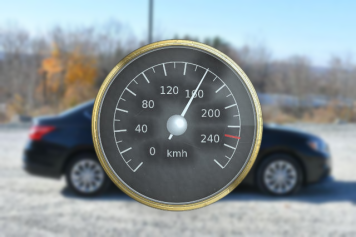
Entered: 160; km/h
